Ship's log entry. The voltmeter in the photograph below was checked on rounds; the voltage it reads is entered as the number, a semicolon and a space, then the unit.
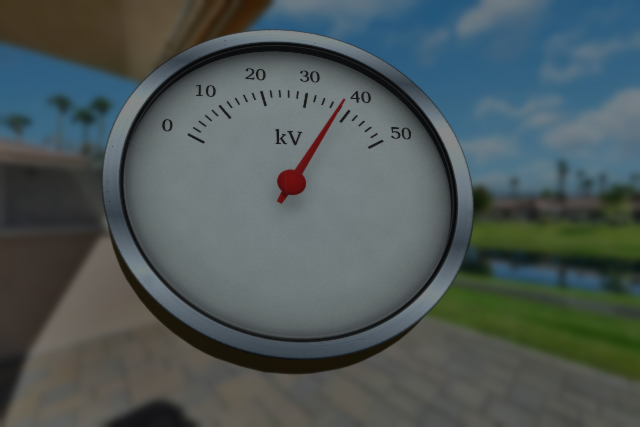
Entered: 38; kV
